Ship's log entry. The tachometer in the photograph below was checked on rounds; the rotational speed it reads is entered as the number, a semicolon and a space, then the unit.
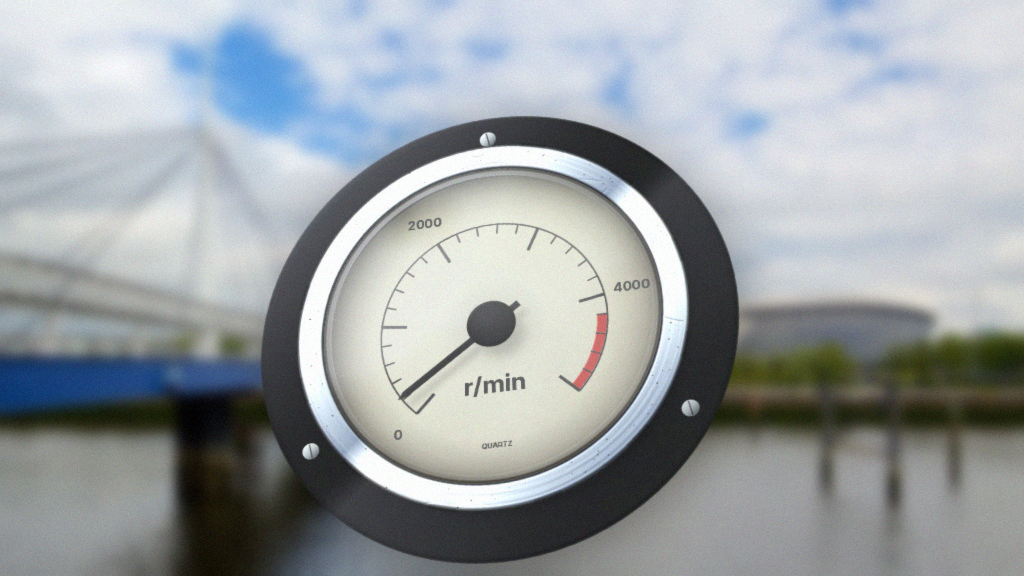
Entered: 200; rpm
